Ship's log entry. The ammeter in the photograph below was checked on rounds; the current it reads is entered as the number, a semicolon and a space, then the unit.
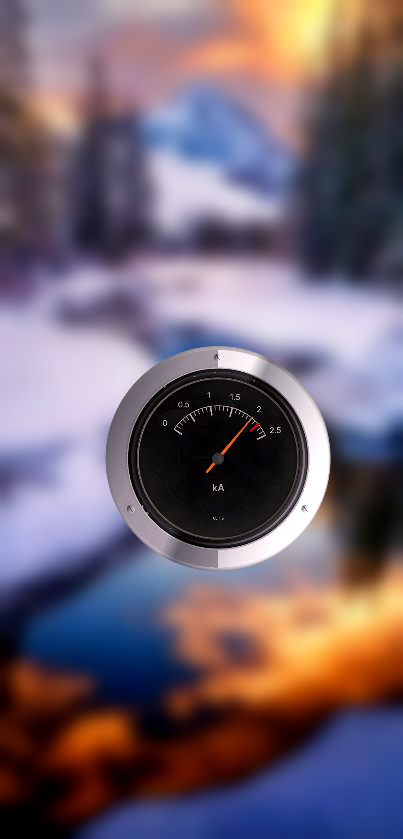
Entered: 2; kA
